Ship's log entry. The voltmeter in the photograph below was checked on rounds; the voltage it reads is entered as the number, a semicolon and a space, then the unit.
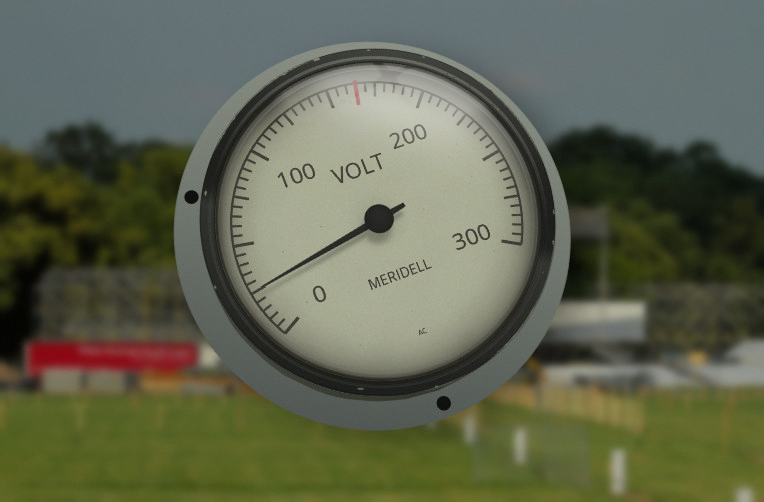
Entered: 25; V
